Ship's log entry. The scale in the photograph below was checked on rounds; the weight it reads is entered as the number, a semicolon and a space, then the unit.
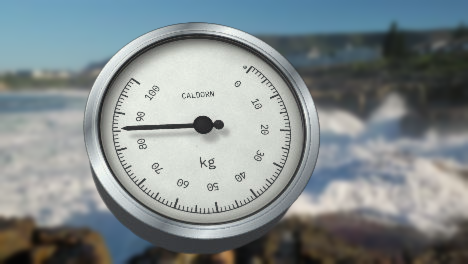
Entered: 85; kg
